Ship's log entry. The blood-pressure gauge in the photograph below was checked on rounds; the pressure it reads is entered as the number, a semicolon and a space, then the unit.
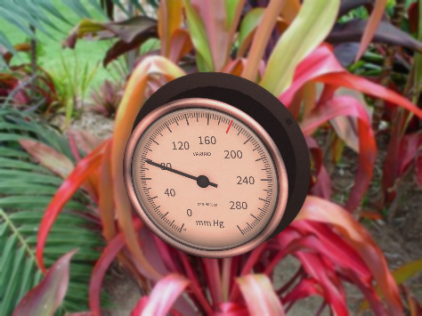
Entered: 80; mmHg
